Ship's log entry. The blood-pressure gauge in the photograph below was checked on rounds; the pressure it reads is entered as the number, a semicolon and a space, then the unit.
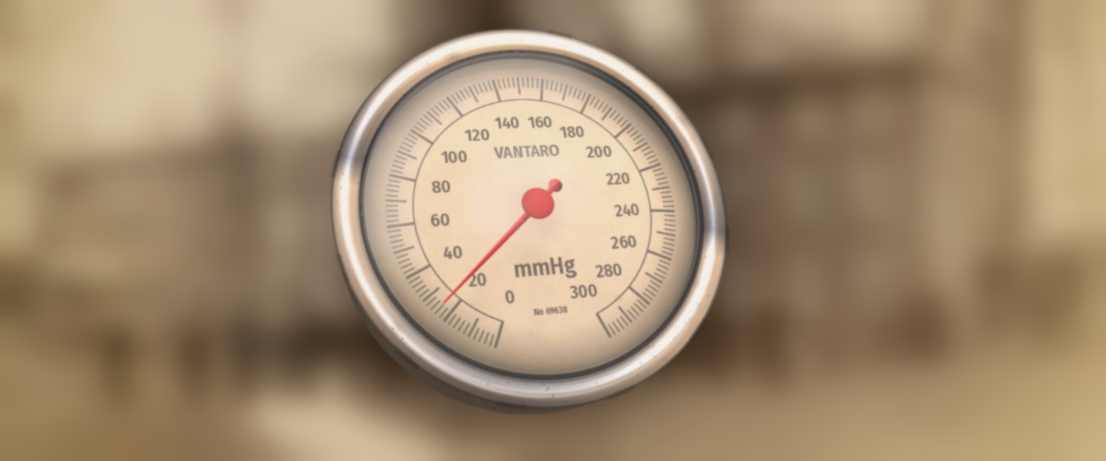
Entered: 24; mmHg
